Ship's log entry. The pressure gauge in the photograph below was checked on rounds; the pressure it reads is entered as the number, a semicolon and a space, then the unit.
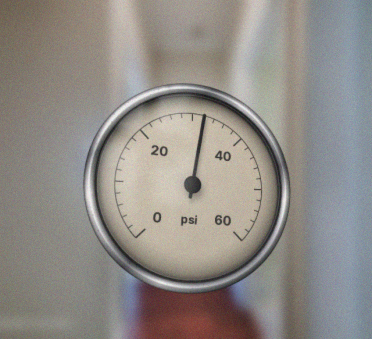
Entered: 32; psi
